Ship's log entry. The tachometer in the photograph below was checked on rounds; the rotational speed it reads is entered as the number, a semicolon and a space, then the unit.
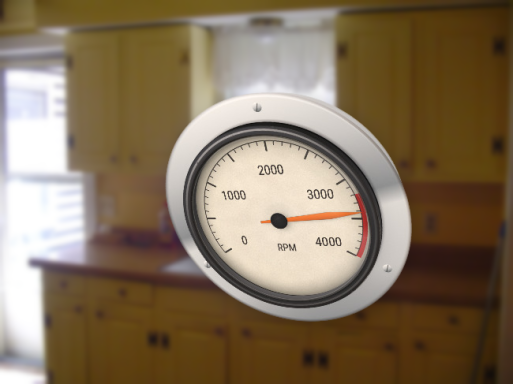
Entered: 3400; rpm
